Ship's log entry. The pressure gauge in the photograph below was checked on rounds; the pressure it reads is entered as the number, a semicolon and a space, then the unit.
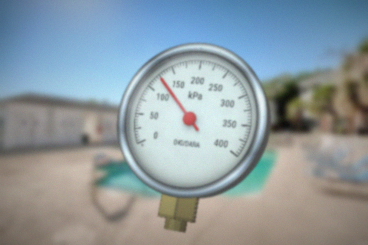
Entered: 125; kPa
